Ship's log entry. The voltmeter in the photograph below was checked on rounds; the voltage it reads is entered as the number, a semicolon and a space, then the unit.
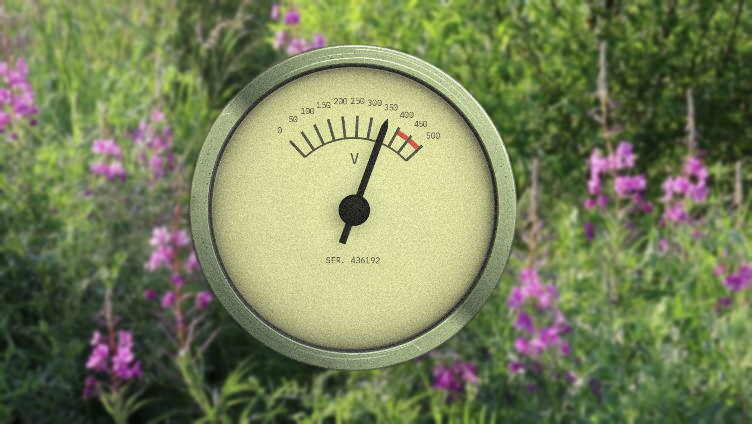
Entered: 350; V
